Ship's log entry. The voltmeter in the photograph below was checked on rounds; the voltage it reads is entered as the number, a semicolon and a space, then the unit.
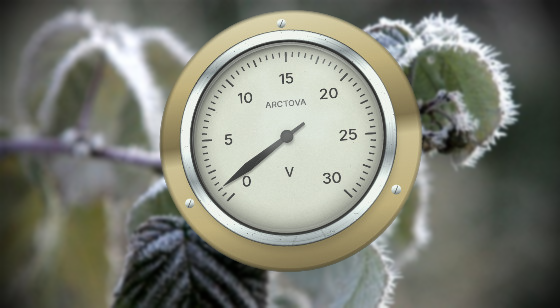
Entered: 1; V
